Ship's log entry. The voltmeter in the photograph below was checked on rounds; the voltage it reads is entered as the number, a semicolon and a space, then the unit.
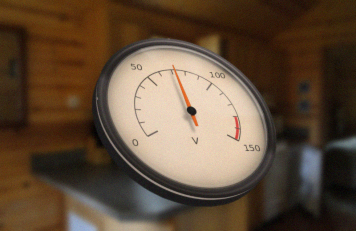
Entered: 70; V
